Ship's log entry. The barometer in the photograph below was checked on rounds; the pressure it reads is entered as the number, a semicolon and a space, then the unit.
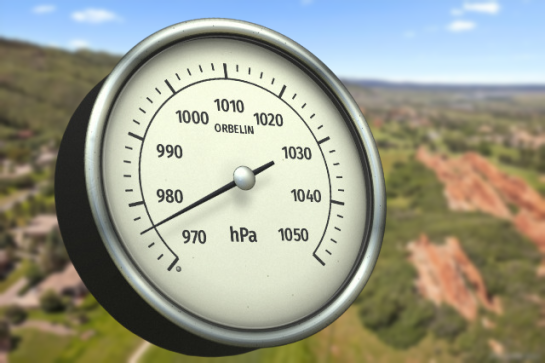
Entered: 976; hPa
